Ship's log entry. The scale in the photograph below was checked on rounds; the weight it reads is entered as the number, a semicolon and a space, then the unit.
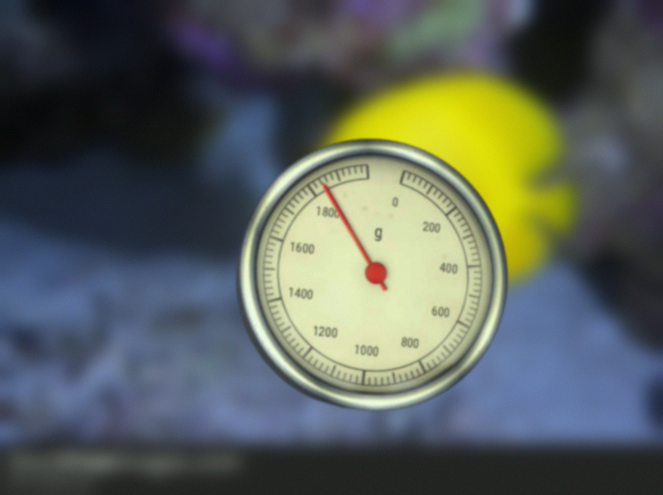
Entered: 1840; g
